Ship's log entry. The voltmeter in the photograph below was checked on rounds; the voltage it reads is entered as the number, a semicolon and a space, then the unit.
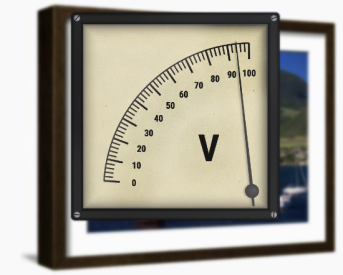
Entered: 94; V
